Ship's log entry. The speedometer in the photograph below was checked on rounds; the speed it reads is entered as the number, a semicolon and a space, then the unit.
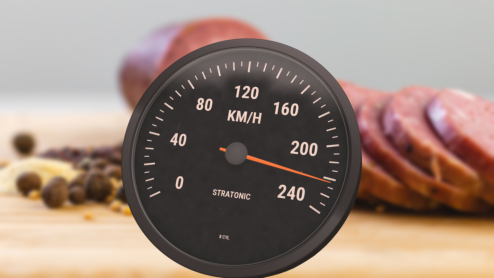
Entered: 222.5; km/h
